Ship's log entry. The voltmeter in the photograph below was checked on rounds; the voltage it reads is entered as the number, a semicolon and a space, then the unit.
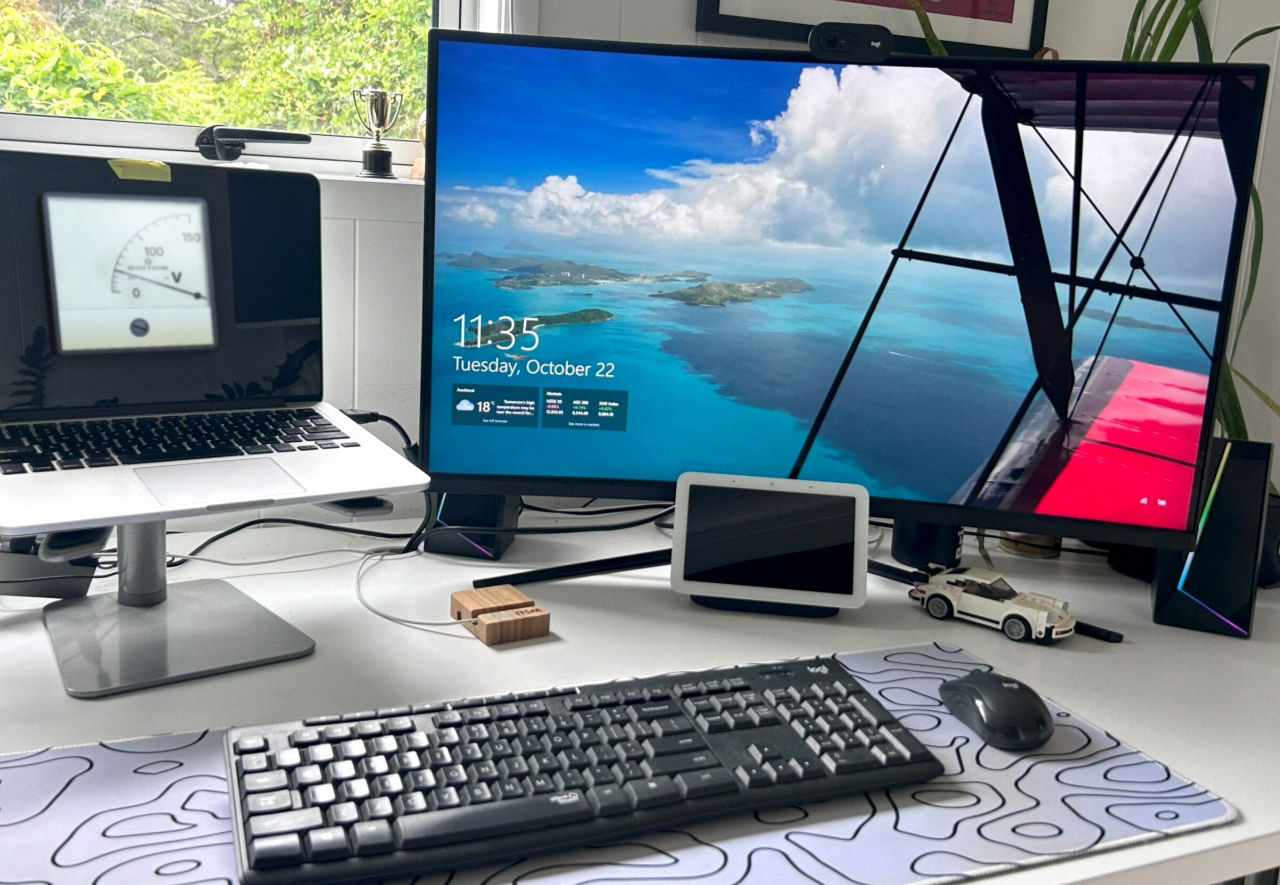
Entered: 50; V
